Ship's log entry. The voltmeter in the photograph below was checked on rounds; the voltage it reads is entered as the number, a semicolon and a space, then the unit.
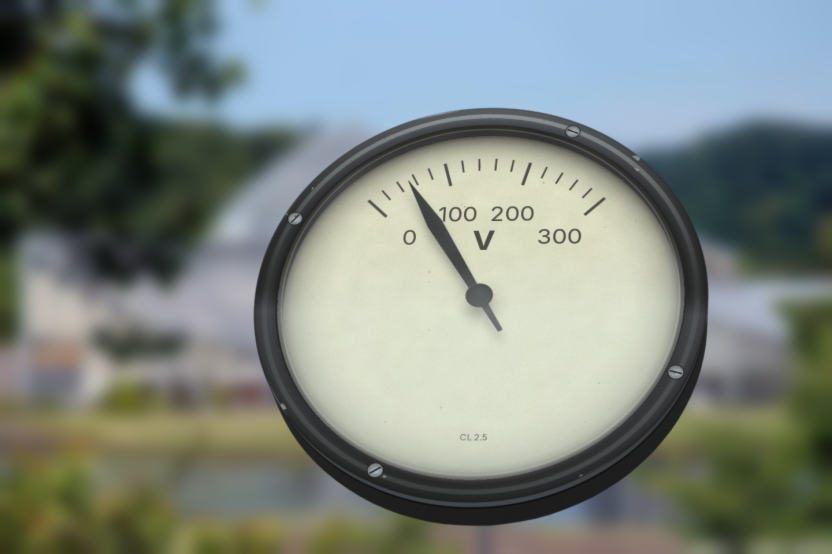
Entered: 50; V
